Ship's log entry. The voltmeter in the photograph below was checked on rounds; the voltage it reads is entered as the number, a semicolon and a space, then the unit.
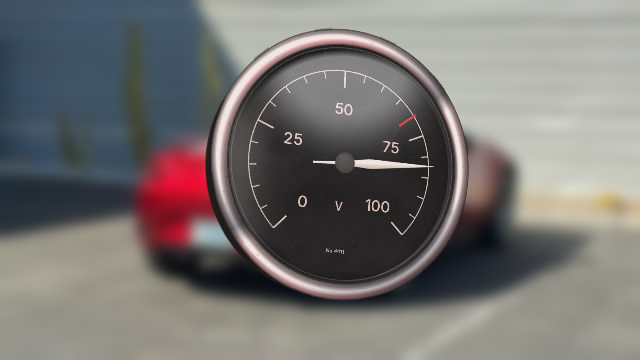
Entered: 82.5; V
